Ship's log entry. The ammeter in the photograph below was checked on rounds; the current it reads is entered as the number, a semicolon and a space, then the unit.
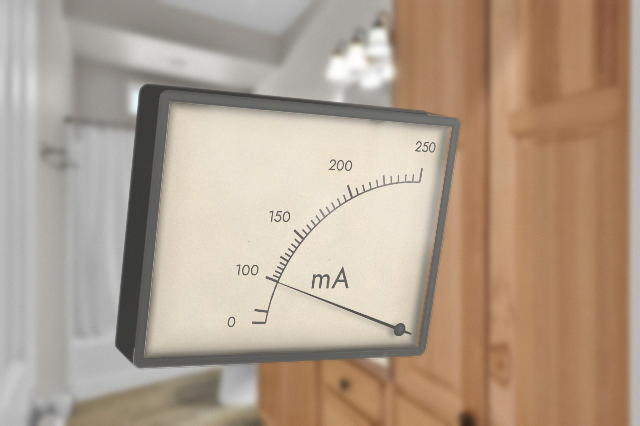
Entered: 100; mA
